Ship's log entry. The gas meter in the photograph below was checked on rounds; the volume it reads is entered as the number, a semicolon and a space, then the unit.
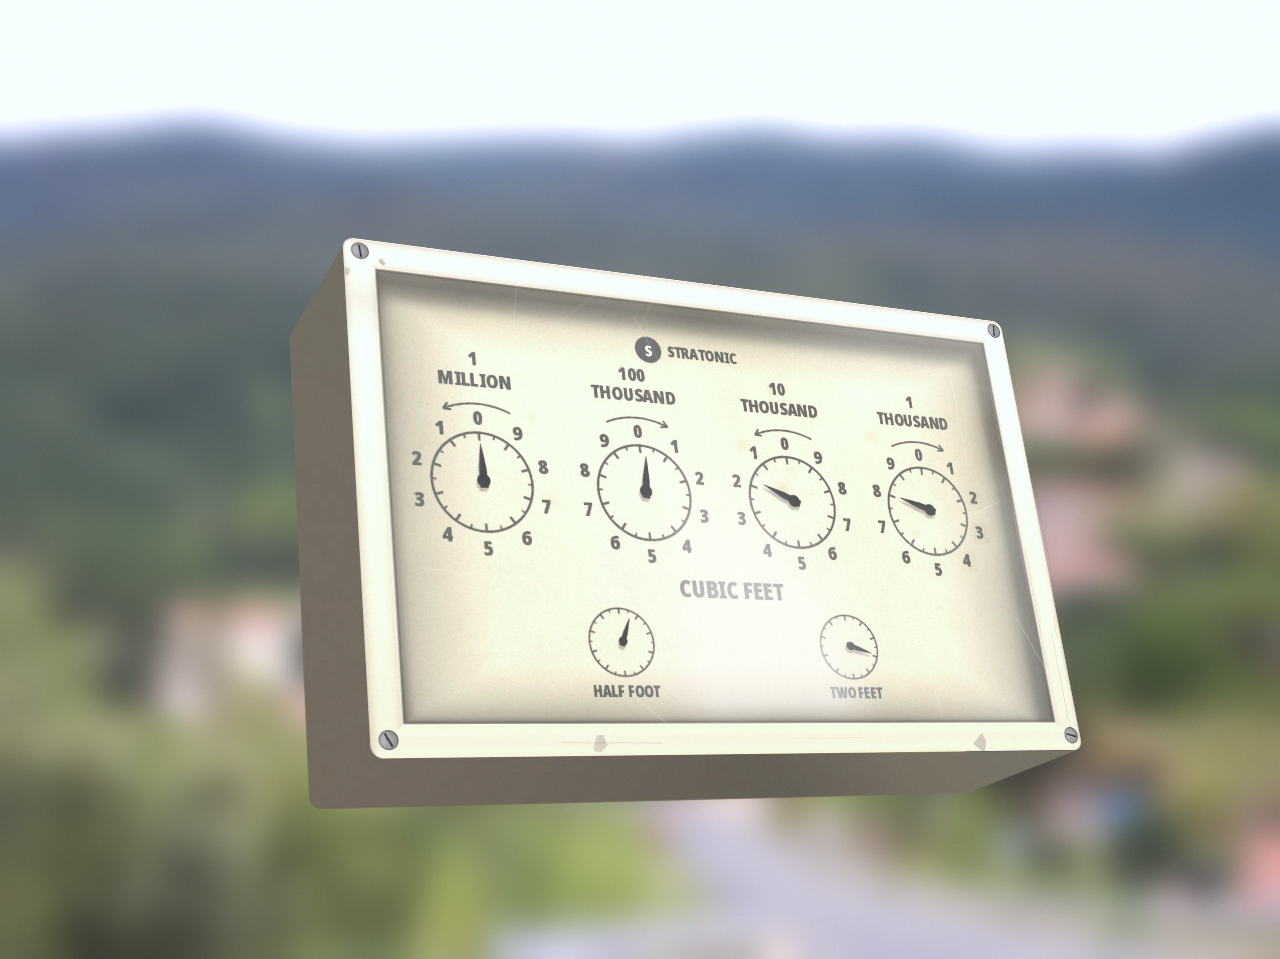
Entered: 1800; ft³
